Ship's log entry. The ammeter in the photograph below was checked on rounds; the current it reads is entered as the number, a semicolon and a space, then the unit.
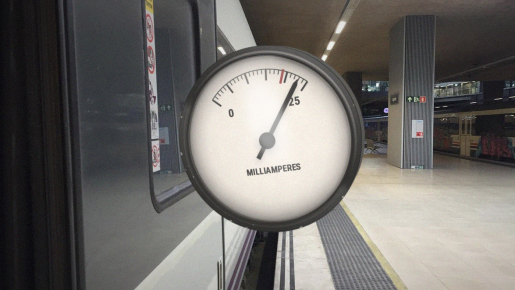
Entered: 23; mA
